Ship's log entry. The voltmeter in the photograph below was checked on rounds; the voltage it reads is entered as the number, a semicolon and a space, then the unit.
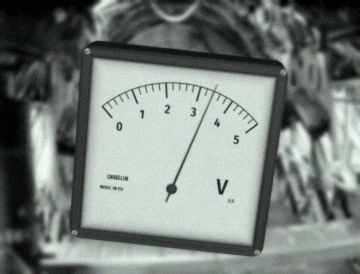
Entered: 3.4; V
